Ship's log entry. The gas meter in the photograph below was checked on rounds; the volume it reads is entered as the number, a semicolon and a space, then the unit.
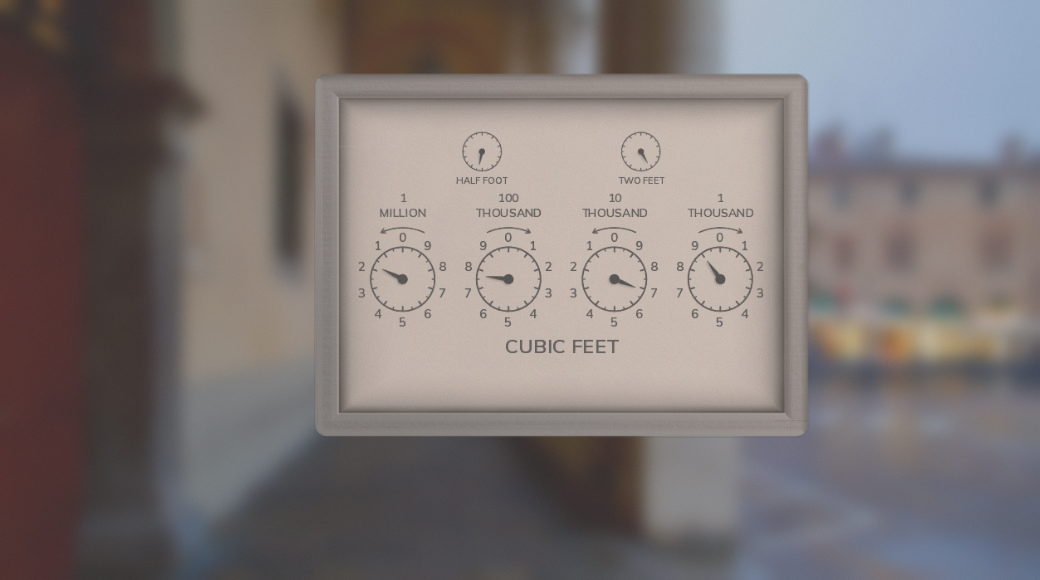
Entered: 176900; ft³
